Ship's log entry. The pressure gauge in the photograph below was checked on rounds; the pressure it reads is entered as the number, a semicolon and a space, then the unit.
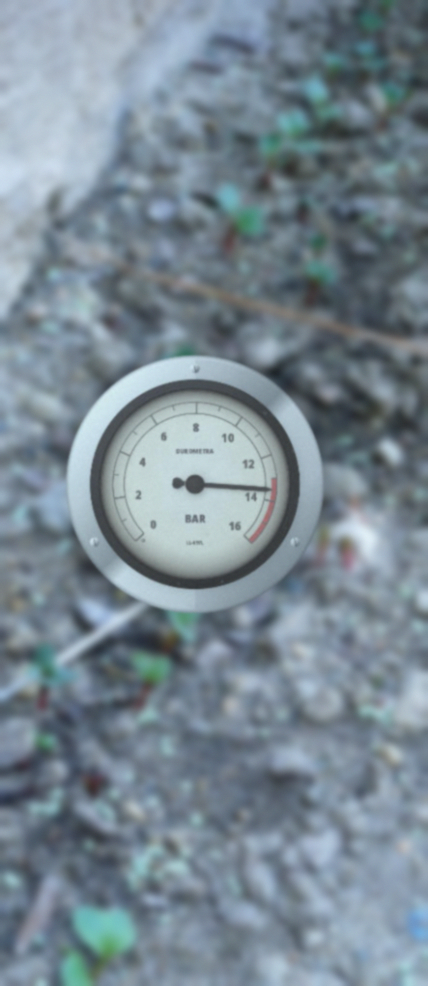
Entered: 13.5; bar
